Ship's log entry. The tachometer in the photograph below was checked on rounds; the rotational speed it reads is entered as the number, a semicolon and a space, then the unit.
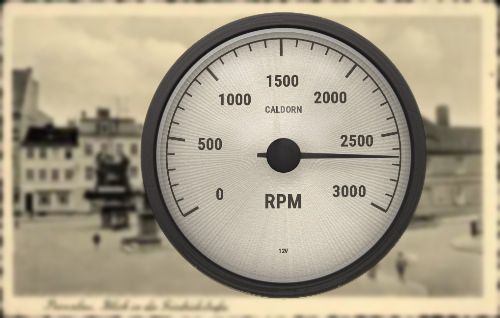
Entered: 2650; rpm
